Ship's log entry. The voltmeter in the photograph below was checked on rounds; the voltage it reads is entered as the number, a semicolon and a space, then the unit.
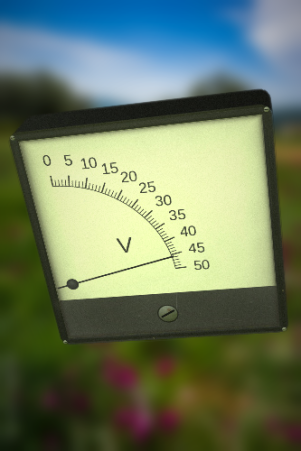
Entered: 45; V
